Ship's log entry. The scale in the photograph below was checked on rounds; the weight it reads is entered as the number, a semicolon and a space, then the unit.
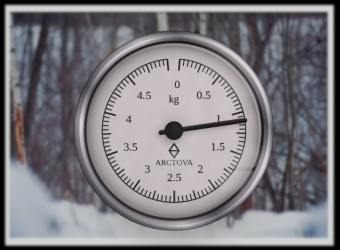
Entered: 1.1; kg
